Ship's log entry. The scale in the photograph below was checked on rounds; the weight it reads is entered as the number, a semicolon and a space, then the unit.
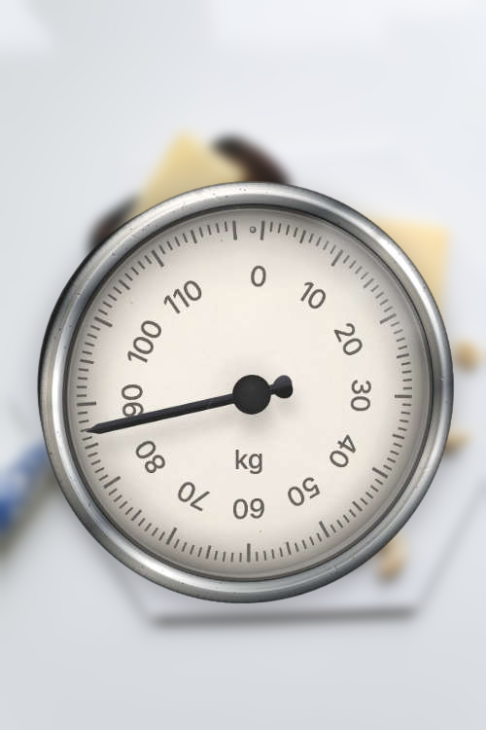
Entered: 87; kg
